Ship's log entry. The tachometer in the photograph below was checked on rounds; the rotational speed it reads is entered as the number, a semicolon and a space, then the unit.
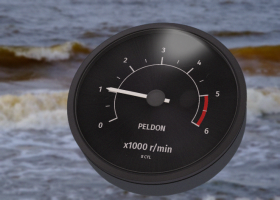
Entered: 1000; rpm
